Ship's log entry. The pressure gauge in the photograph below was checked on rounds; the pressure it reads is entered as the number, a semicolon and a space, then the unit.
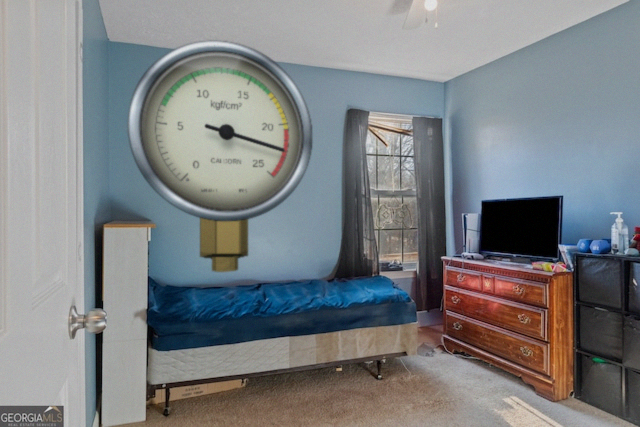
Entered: 22.5; kg/cm²
